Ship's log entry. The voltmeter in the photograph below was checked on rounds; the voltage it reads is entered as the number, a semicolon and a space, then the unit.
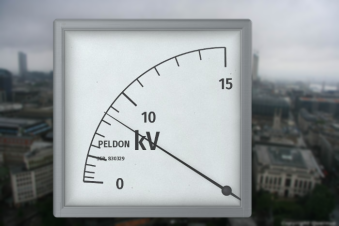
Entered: 8.5; kV
